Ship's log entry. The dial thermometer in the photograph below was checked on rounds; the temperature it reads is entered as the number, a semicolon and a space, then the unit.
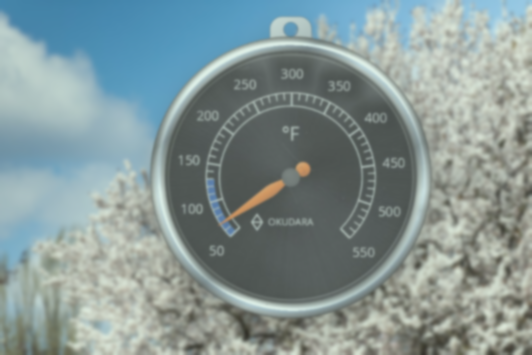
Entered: 70; °F
